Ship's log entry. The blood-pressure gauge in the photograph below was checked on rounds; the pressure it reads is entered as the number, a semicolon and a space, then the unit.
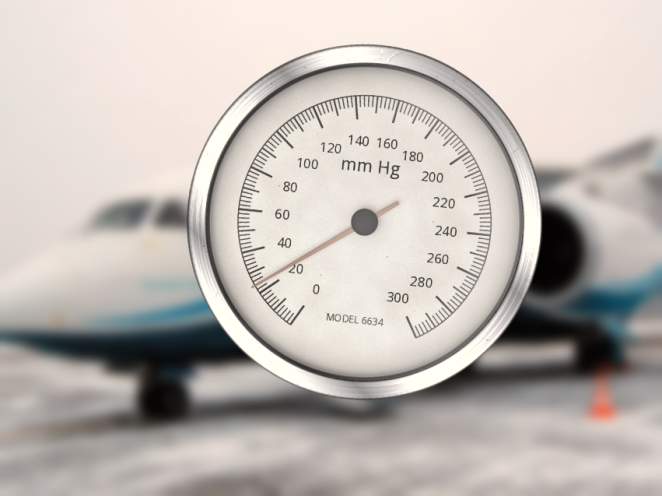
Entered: 24; mmHg
